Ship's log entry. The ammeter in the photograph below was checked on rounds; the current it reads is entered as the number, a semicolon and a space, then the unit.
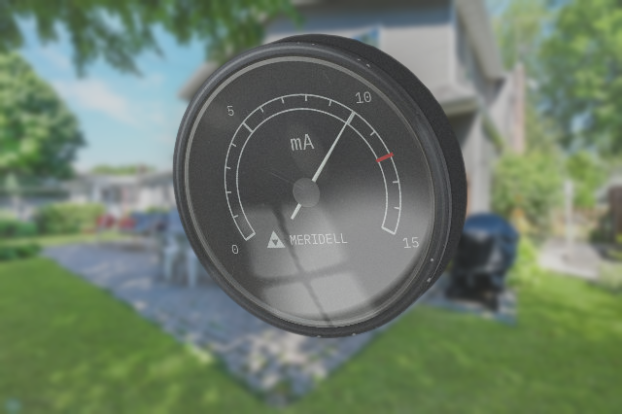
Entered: 10; mA
